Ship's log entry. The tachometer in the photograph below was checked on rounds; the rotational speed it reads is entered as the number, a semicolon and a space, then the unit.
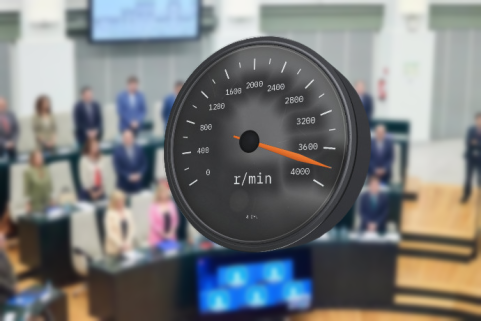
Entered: 3800; rpm
